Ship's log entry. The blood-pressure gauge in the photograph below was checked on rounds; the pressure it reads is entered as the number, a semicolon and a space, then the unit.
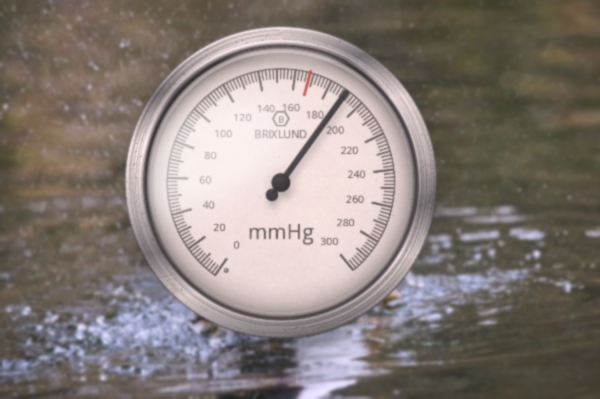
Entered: 190; mmHg
